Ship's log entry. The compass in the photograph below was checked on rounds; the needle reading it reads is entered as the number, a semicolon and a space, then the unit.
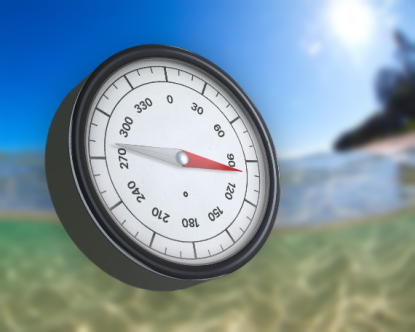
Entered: 100; °
